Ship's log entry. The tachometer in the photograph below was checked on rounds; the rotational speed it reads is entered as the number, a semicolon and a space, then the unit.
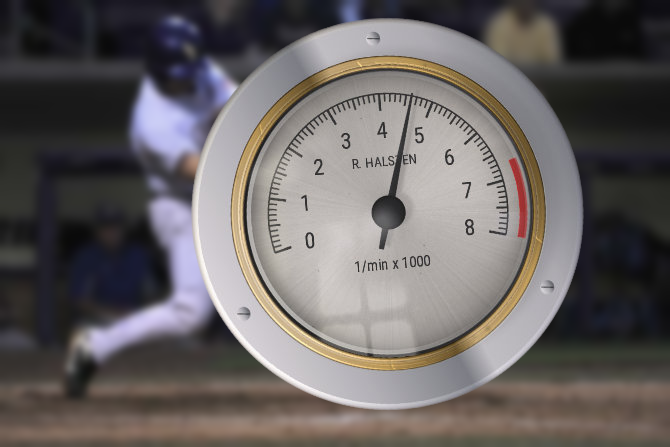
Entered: 4600; rpm
